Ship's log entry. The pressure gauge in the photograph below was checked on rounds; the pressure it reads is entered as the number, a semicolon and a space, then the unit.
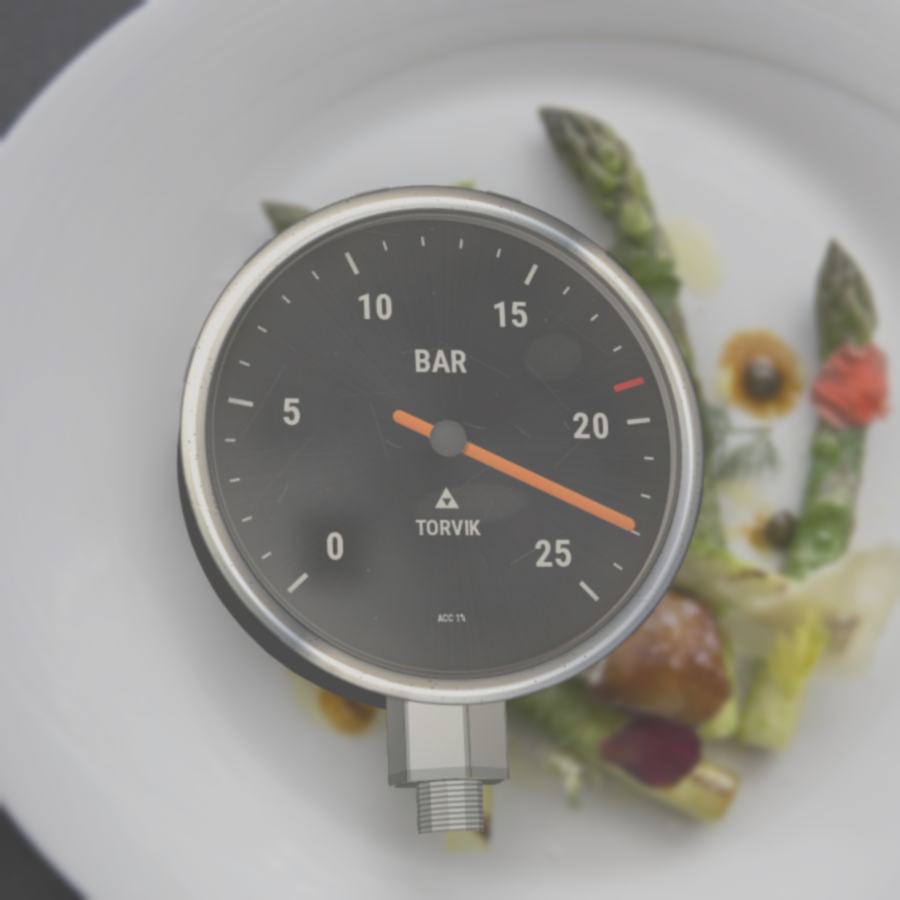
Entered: 23; bar
